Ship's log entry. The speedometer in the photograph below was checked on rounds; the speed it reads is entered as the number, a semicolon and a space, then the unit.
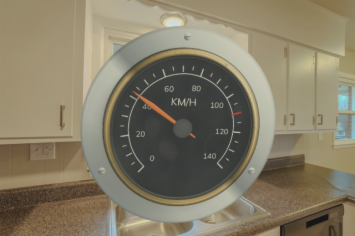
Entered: 42.5; km/h
